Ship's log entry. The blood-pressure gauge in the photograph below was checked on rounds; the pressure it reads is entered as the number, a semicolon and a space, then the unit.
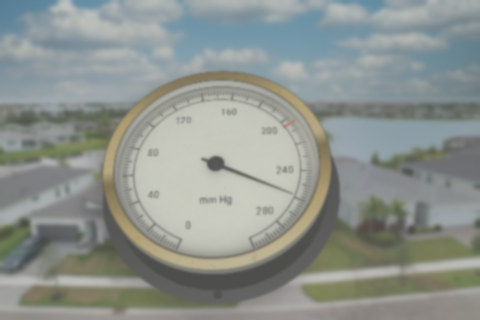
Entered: 260; mmHg
